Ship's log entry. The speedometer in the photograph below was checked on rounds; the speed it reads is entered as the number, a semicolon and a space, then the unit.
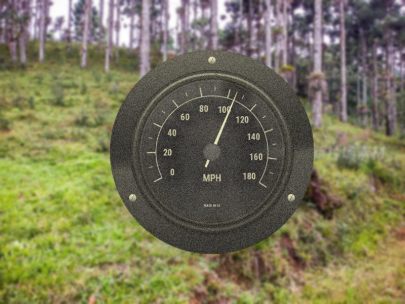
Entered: 105; mph
